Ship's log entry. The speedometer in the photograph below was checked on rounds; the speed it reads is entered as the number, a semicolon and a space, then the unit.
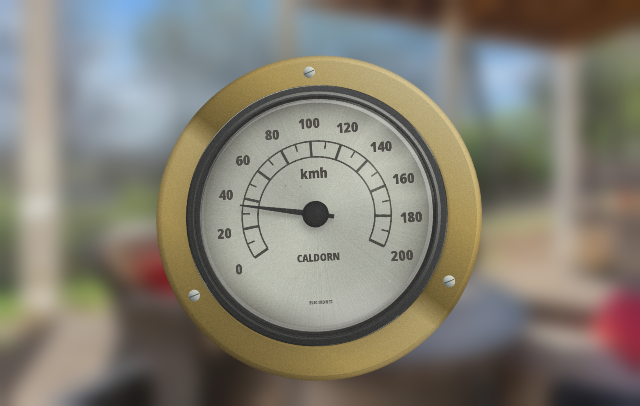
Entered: 35; km/h
